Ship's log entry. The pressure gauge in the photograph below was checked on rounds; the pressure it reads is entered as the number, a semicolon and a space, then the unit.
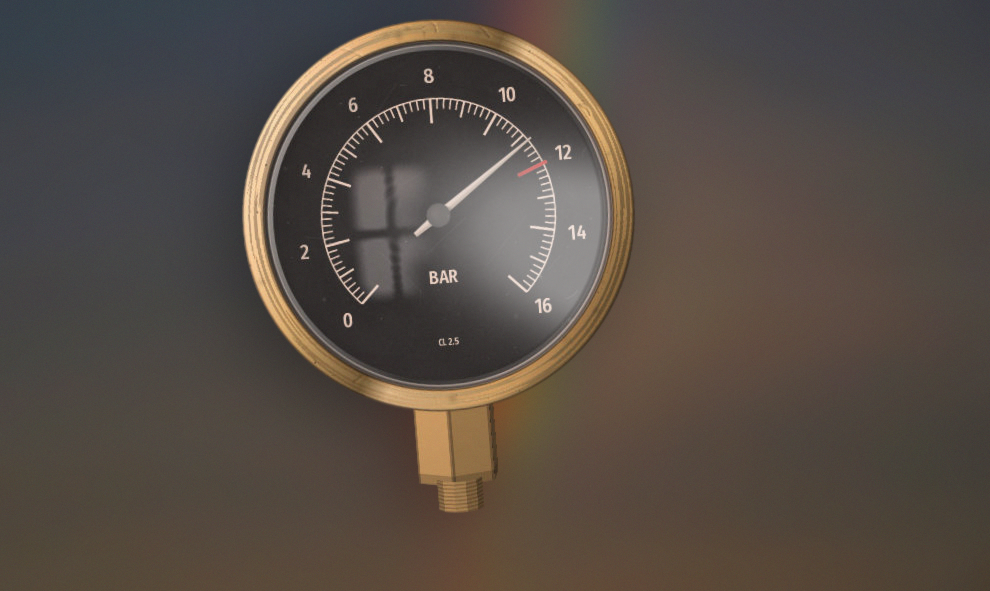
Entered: 11.2; bar
